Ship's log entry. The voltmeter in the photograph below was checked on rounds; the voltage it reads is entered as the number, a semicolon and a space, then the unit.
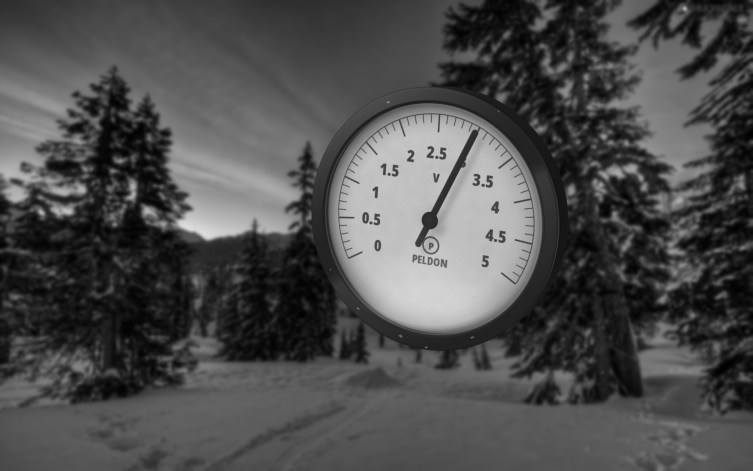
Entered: 3; V
